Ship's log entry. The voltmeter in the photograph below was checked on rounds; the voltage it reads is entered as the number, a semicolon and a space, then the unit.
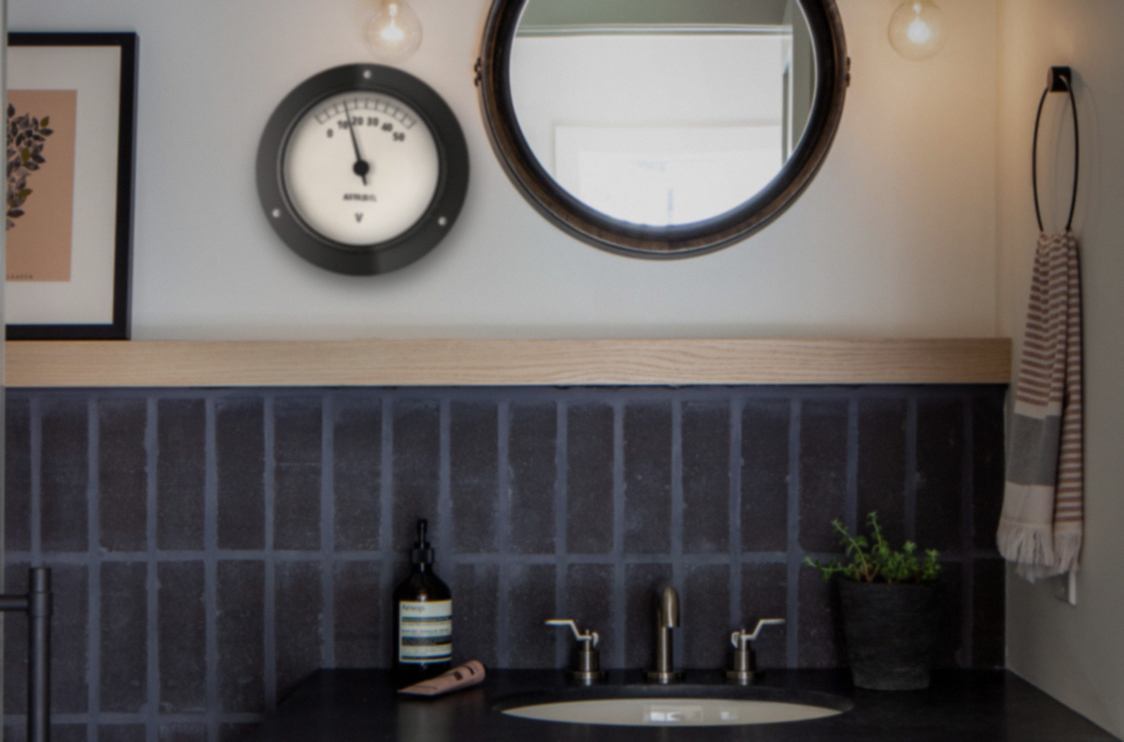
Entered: 15; V
